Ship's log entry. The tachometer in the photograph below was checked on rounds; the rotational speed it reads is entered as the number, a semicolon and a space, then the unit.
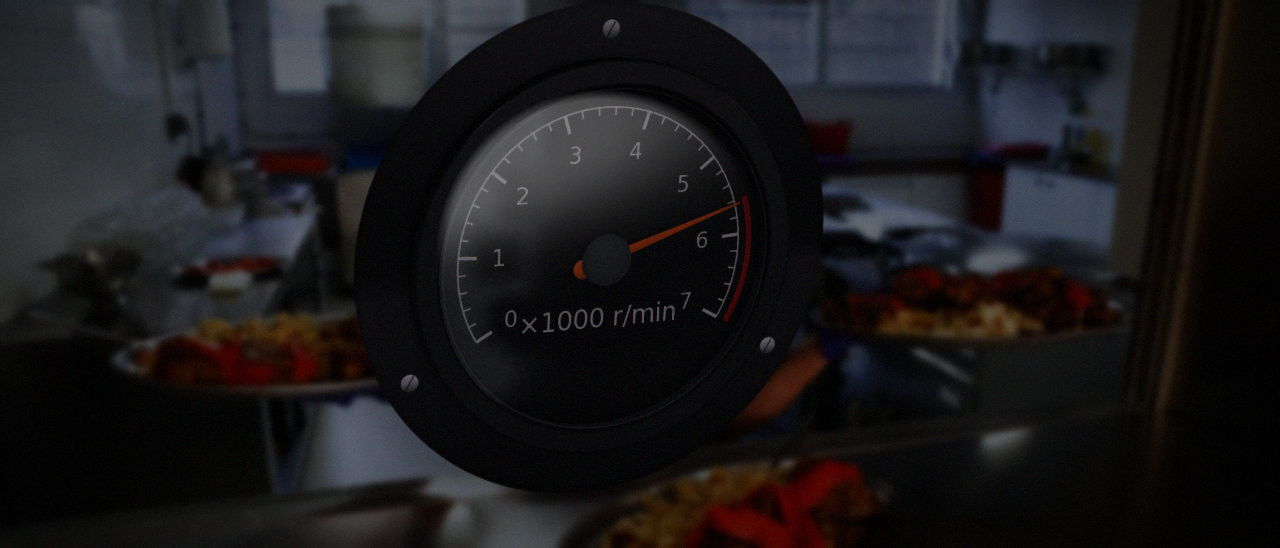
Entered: 5600; rpm
